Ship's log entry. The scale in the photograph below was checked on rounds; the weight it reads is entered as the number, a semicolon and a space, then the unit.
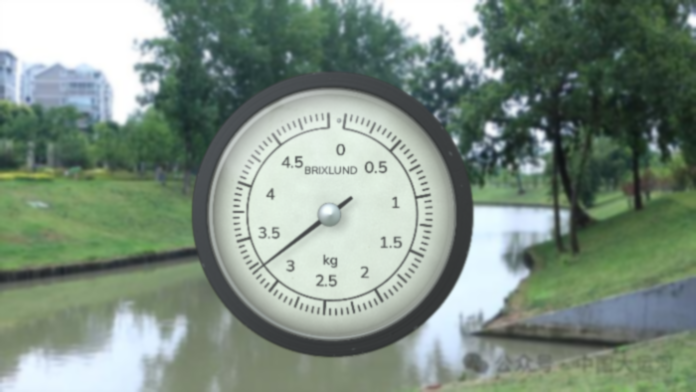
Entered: 3.2; kg
